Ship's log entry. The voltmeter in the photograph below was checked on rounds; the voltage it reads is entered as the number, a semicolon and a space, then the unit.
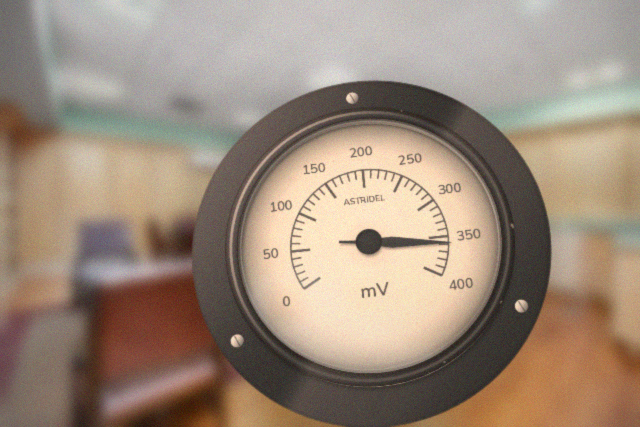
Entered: 360; mV
